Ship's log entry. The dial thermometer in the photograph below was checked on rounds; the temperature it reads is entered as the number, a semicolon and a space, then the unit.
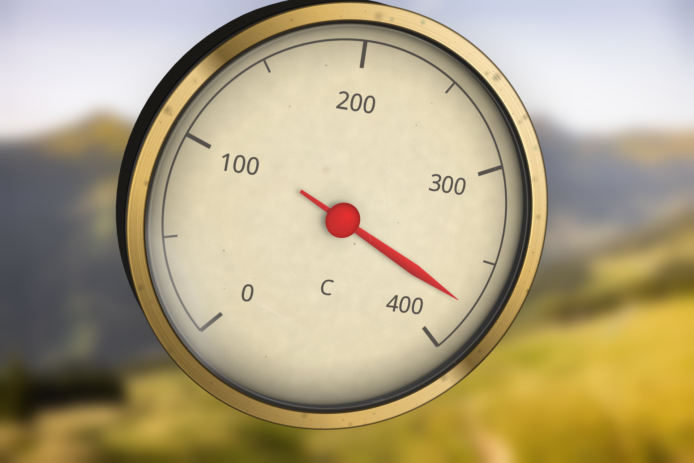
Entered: 375; °C
